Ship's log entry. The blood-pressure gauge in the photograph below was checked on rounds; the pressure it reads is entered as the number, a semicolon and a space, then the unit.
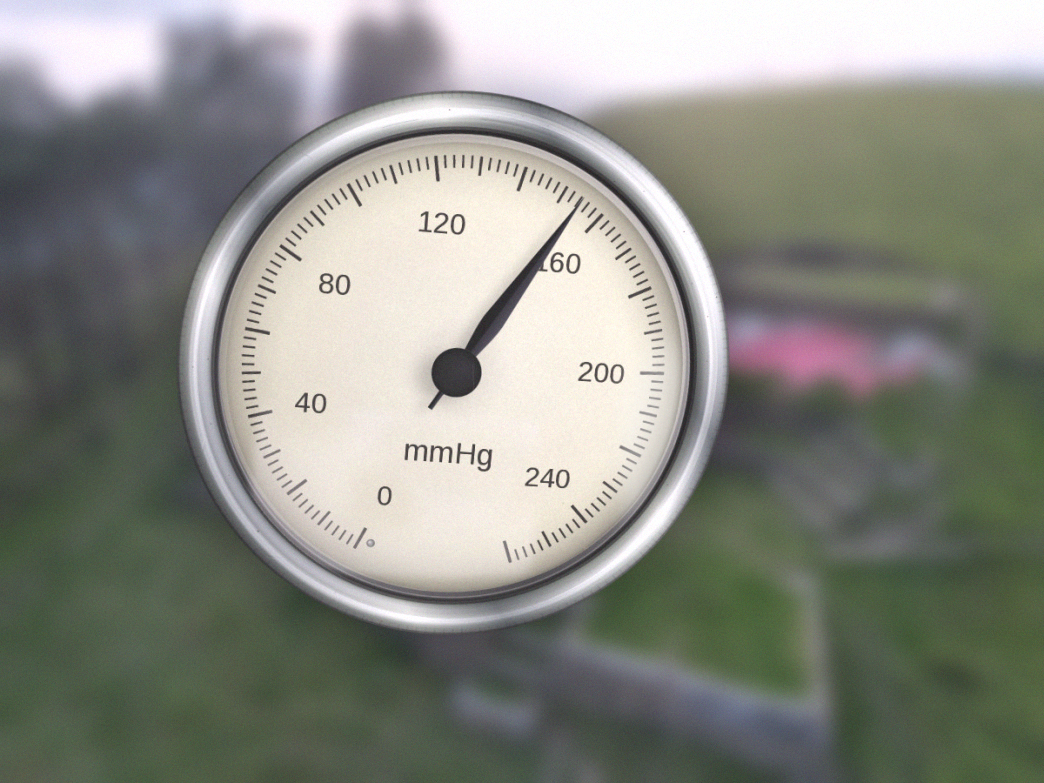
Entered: 154; mmHg
